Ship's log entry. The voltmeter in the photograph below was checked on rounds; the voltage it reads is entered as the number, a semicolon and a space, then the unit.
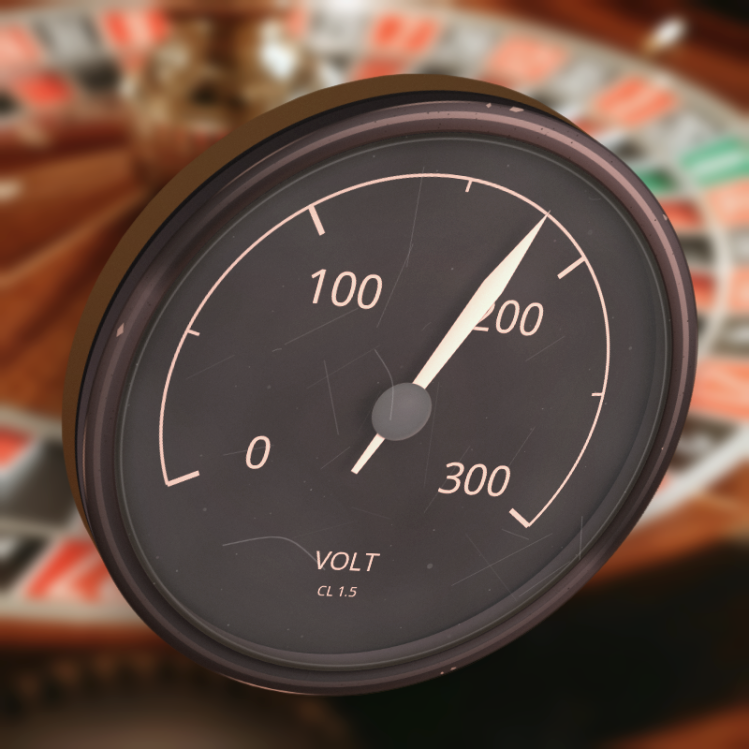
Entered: 175; V
